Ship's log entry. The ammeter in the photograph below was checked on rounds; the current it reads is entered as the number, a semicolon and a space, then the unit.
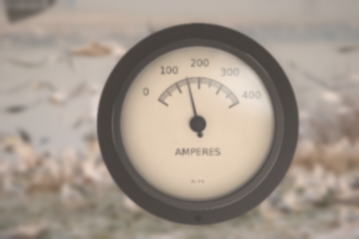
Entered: 150; A
